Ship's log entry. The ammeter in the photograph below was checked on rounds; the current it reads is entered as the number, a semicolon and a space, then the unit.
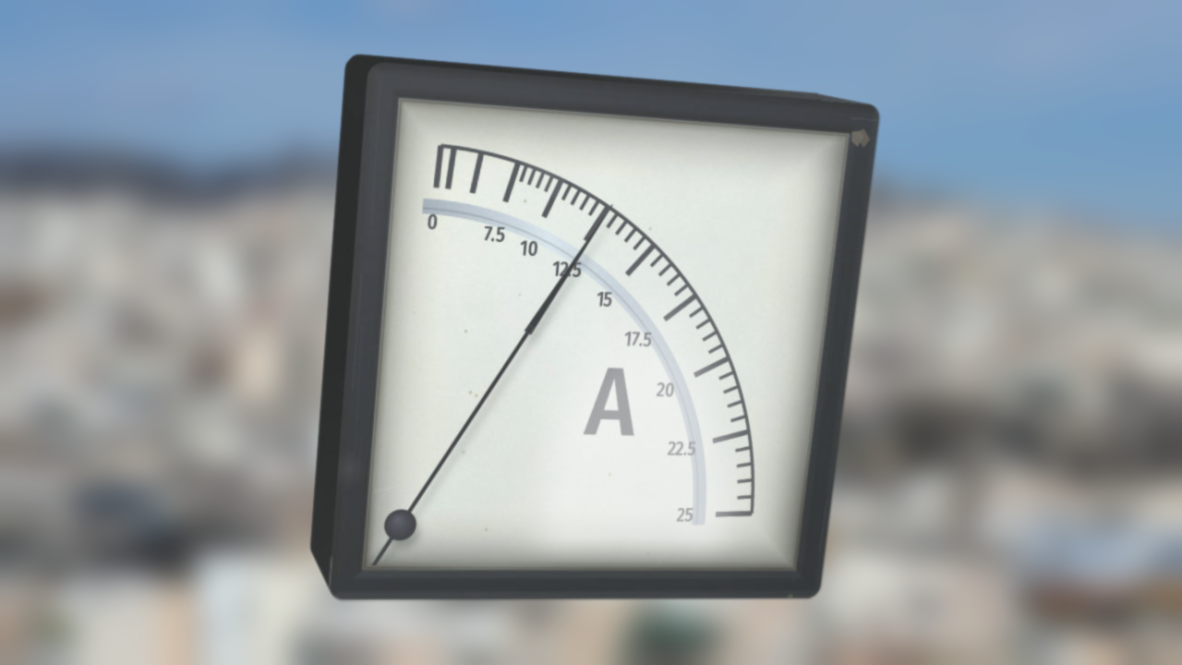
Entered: 12.5; A
